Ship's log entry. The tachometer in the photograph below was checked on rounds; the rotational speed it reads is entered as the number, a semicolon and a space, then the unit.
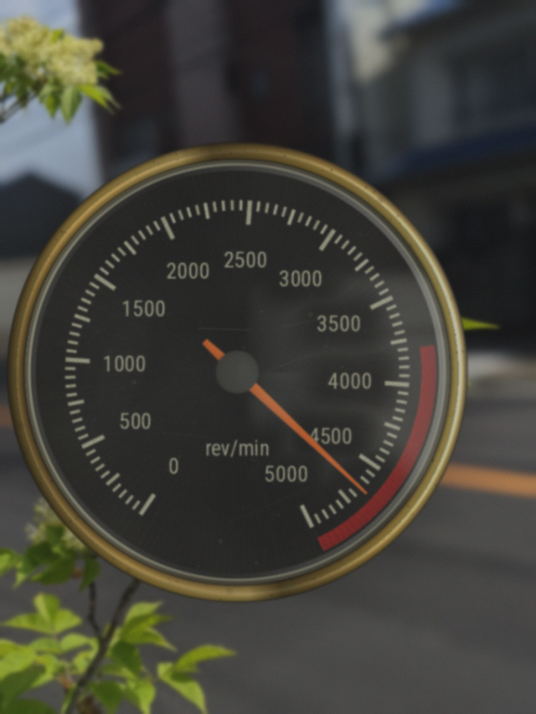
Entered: 4650; rpm
